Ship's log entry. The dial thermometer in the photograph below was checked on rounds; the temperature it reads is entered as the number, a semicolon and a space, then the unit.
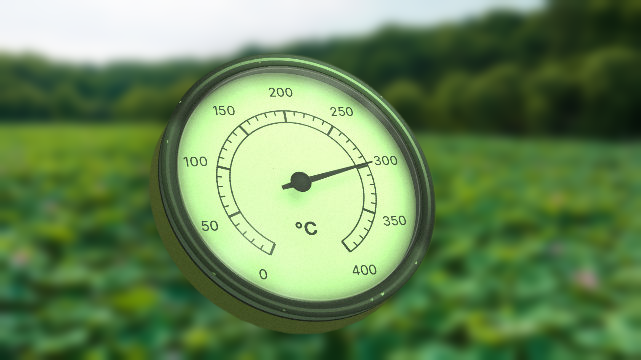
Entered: 300; °C
